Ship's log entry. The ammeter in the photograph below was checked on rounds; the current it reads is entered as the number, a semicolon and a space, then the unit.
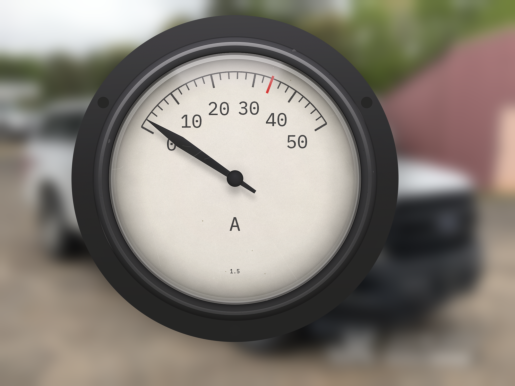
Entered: 2; A
